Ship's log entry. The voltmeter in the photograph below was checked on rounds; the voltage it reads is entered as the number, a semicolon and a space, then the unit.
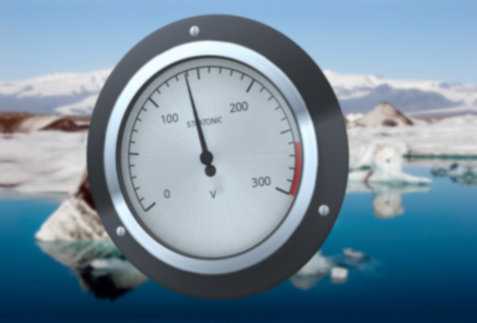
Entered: 140; V
